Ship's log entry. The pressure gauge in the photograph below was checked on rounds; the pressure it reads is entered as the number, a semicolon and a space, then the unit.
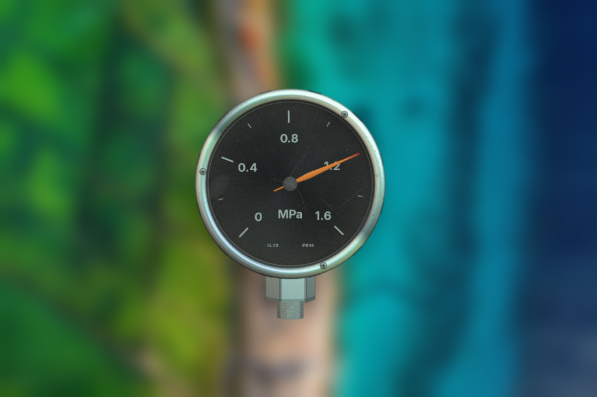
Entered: 1.2; MPa
